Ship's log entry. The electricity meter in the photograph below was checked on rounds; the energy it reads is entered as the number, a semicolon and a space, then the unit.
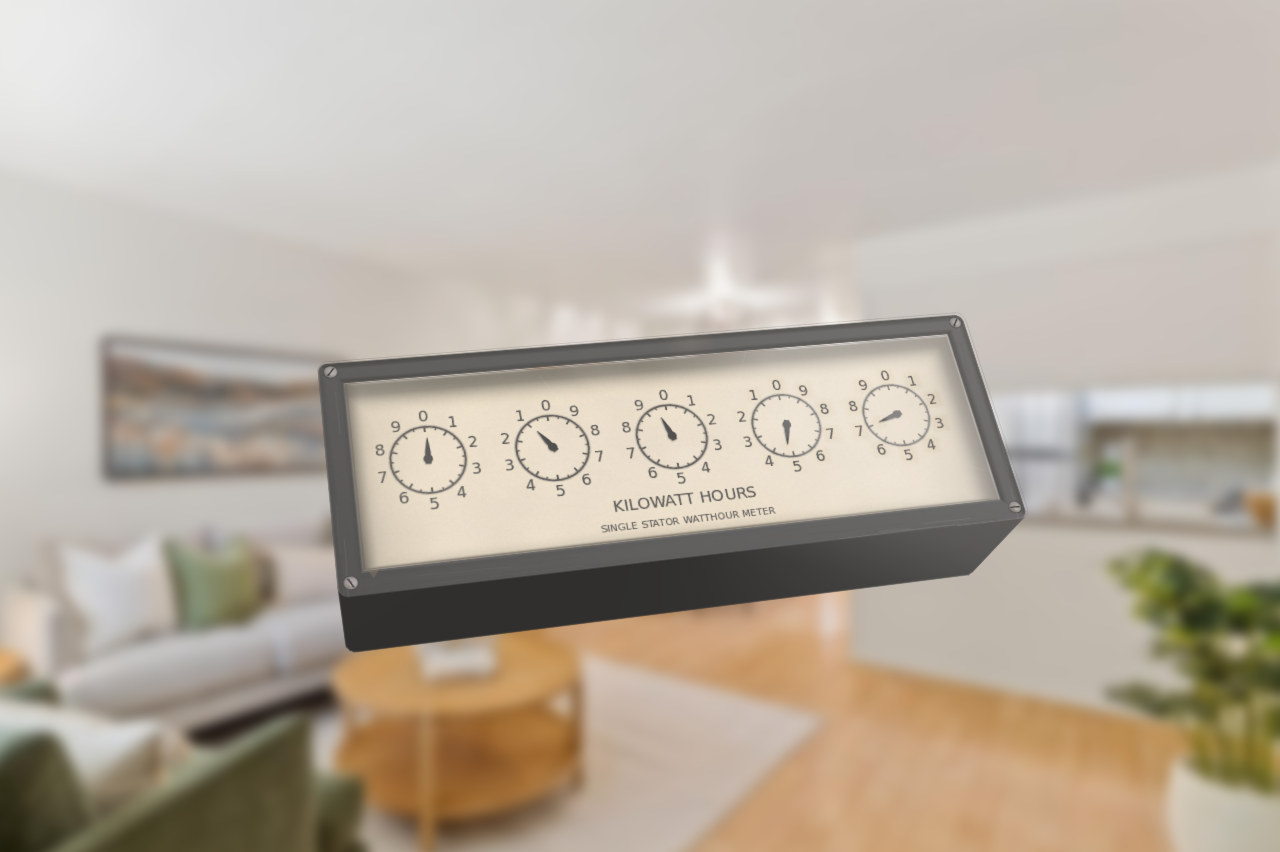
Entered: 947; kWh
